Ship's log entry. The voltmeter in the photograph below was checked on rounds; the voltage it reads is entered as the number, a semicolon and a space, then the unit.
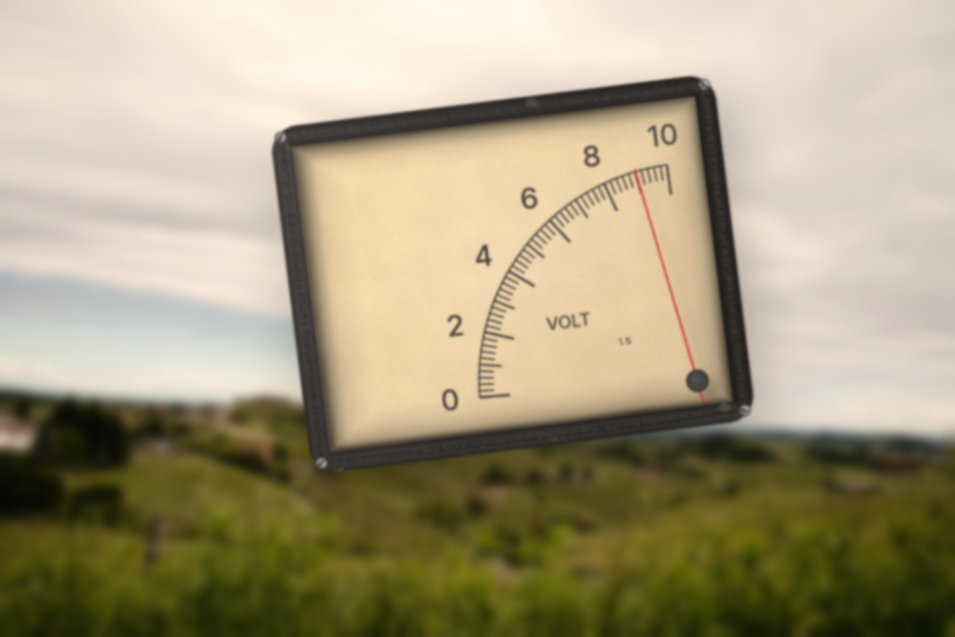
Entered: 9; V
